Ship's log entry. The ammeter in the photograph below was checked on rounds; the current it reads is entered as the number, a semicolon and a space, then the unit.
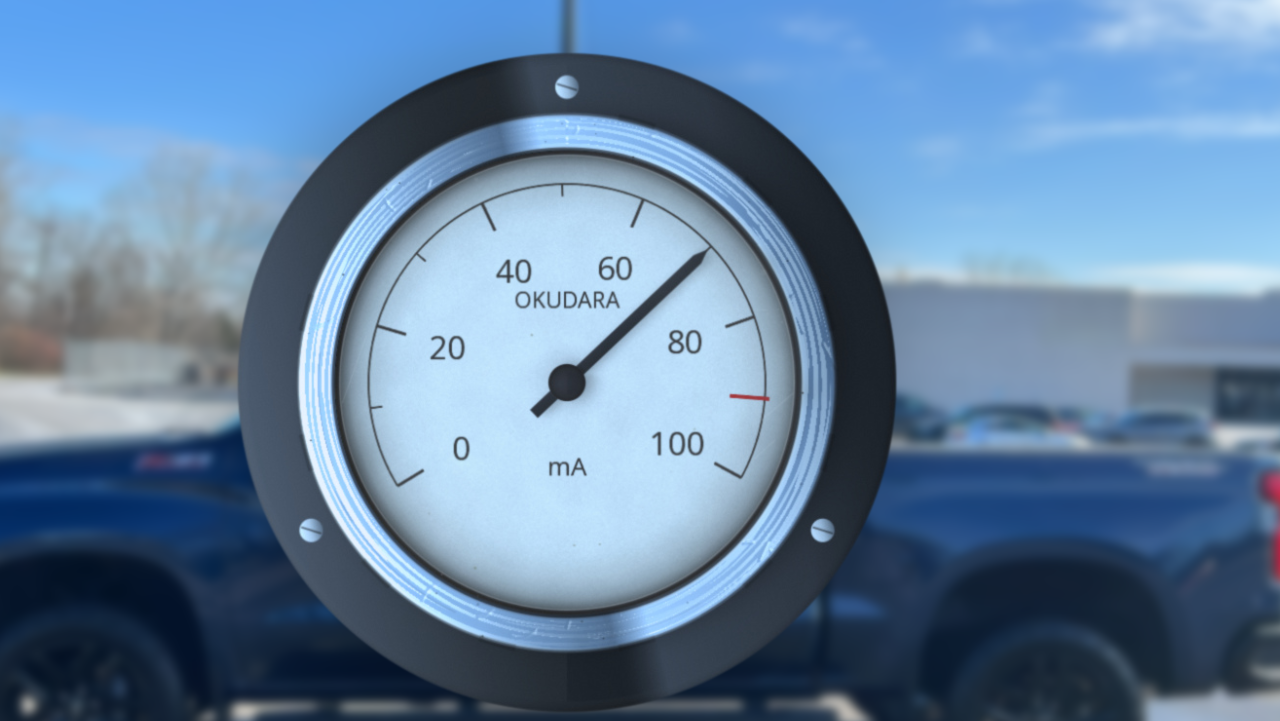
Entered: 70; mA
